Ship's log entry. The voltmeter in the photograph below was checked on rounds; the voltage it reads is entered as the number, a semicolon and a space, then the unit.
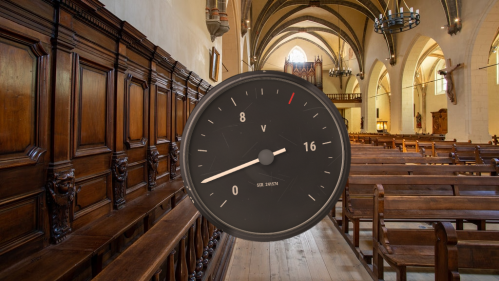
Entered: 2; V
